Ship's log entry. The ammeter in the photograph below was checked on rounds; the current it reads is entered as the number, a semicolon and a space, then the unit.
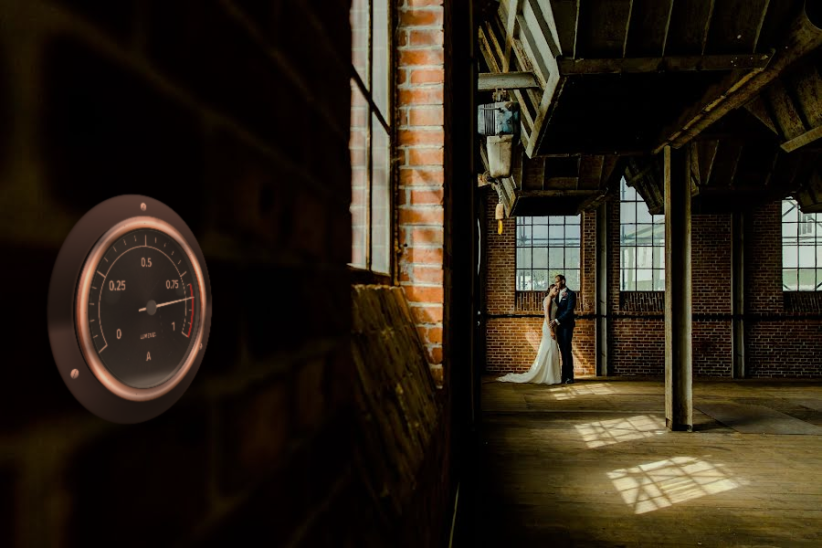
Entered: 0.85; A
